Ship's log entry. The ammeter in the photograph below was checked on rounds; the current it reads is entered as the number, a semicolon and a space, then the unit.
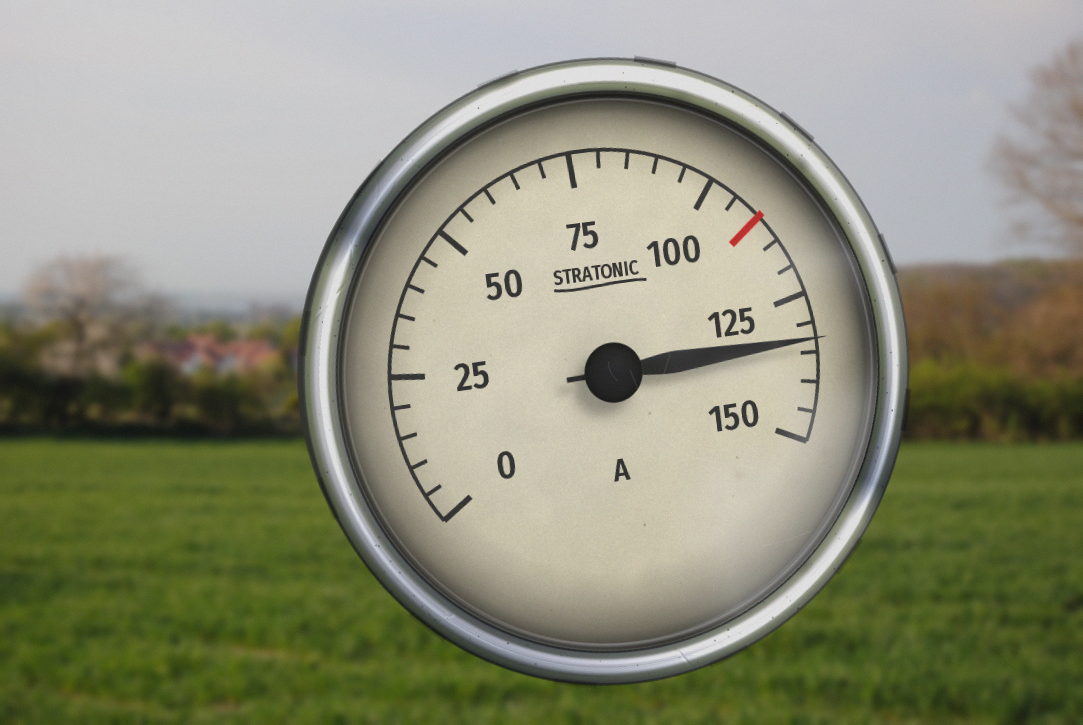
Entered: 132.5; A
